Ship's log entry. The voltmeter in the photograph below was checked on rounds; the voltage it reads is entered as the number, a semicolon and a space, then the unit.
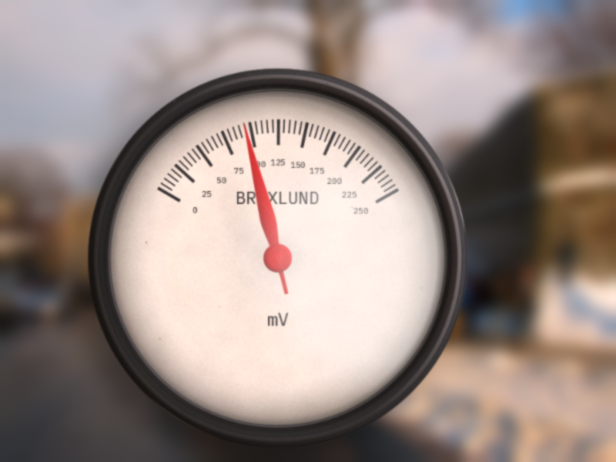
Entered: 95; mV
